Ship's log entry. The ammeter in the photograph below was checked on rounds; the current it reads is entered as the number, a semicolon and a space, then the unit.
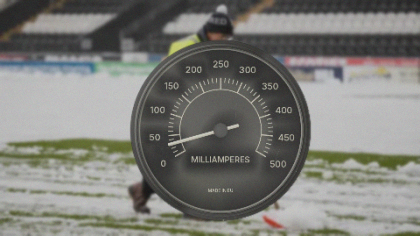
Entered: 30; mA
